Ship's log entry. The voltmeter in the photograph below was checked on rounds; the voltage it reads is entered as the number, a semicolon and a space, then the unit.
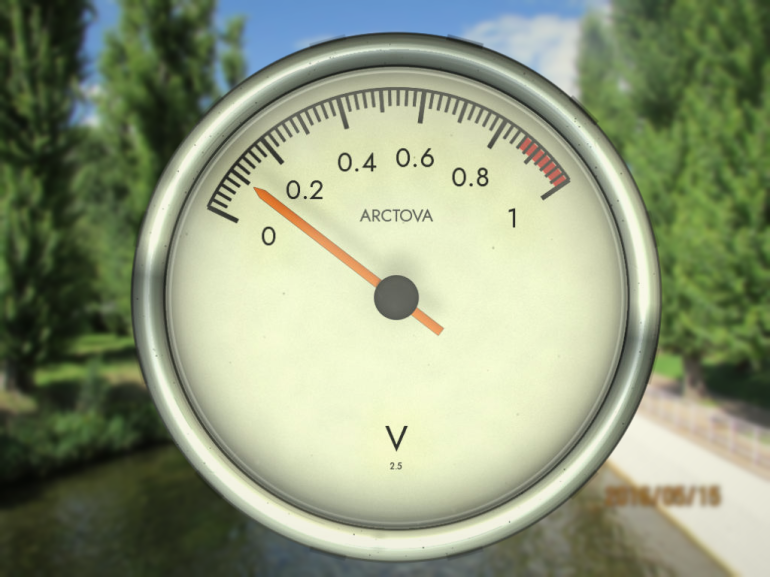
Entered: 0.1; V
